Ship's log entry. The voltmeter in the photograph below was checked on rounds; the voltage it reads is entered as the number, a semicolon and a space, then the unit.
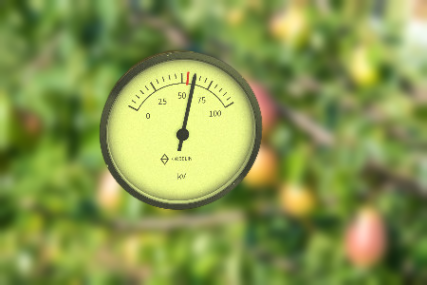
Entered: 60; kV
